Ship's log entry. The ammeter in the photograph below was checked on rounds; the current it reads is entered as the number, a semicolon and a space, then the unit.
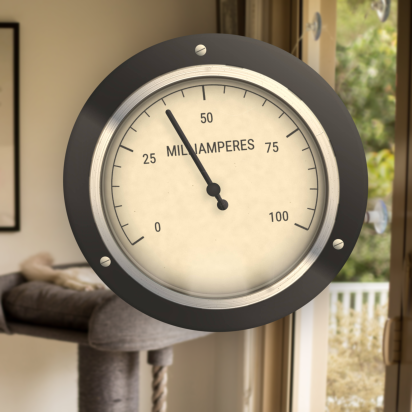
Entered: 40; mA
